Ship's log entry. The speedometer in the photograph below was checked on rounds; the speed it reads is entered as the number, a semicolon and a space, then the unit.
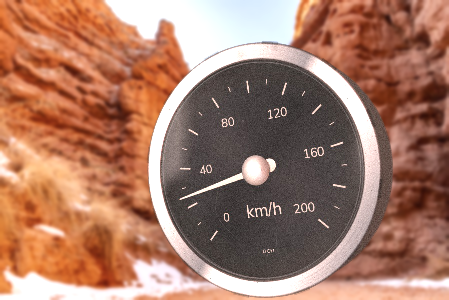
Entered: 25; km/h
